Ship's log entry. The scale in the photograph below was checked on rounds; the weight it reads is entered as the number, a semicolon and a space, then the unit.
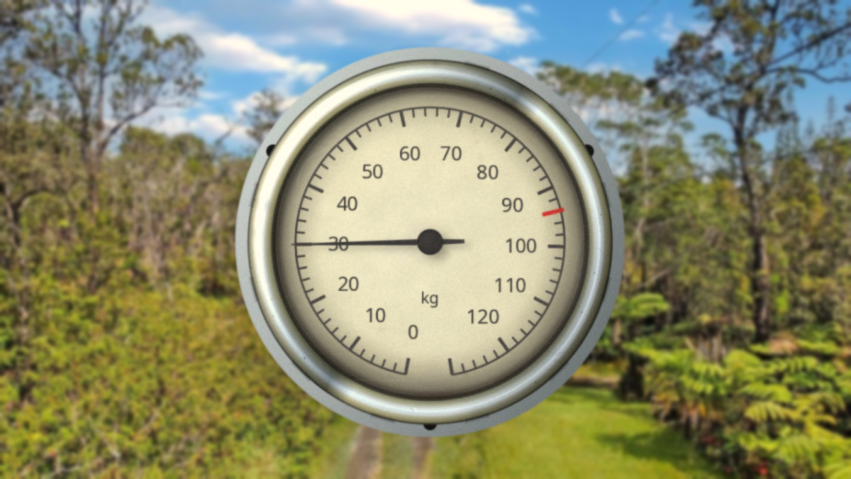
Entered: 30; kg
